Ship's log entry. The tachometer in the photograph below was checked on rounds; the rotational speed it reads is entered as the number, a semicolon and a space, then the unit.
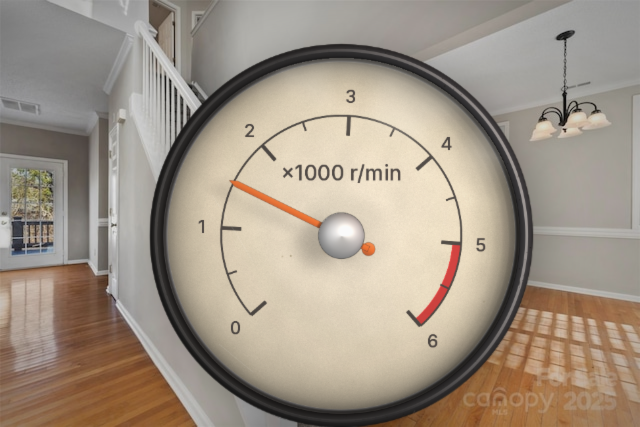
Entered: 1500; rpm
